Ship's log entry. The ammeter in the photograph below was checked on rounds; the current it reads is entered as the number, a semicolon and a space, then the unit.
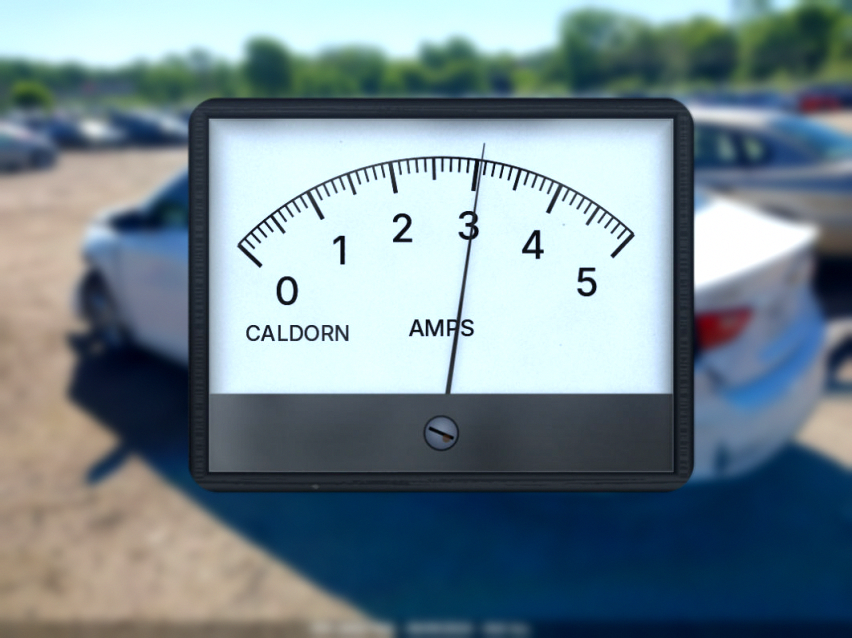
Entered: 3.05; A
